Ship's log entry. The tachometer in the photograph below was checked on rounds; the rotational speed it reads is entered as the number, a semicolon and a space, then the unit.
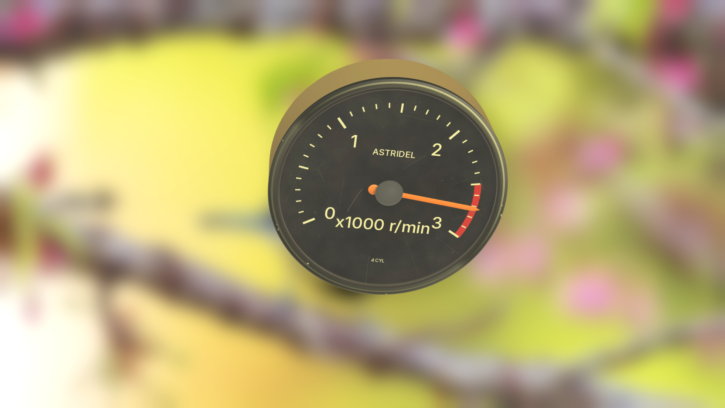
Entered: 2700; rpm
